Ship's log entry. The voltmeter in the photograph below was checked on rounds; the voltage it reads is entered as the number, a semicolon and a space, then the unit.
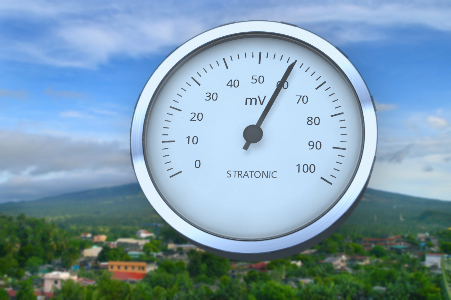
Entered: 60; mV
